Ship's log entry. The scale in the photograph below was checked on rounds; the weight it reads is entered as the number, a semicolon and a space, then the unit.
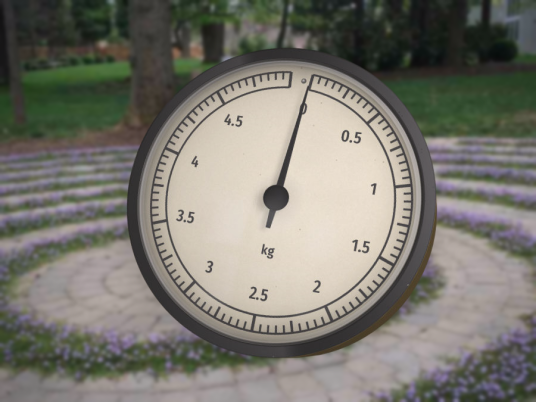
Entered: 0; kg
